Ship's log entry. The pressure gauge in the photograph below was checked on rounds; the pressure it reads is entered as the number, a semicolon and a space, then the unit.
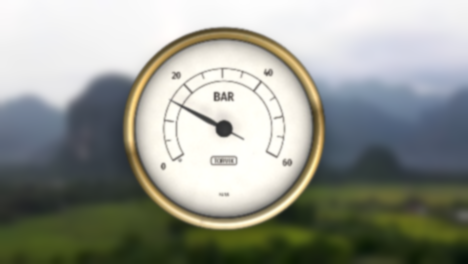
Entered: 15; bar
